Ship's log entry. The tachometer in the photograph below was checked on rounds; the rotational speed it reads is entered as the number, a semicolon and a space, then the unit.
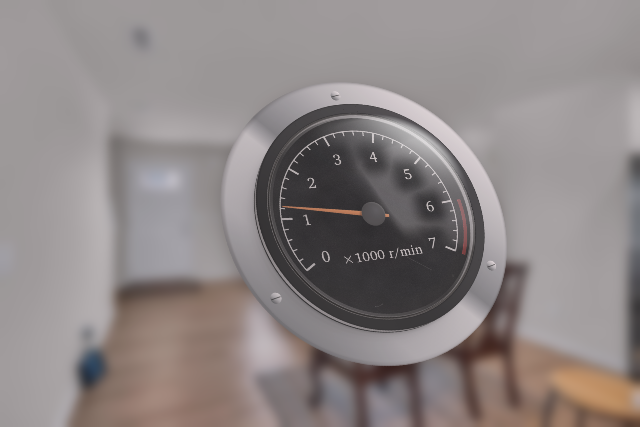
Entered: 1200; rpm
